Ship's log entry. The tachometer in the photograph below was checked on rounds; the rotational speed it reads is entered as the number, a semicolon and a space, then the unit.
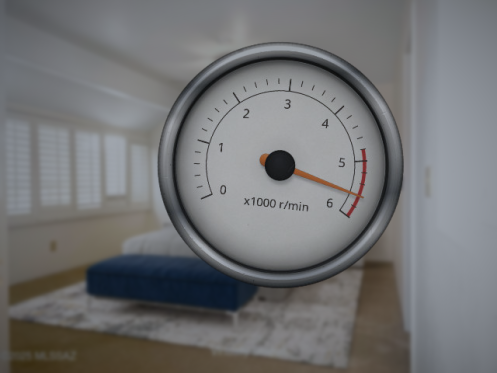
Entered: 5600; rpm
